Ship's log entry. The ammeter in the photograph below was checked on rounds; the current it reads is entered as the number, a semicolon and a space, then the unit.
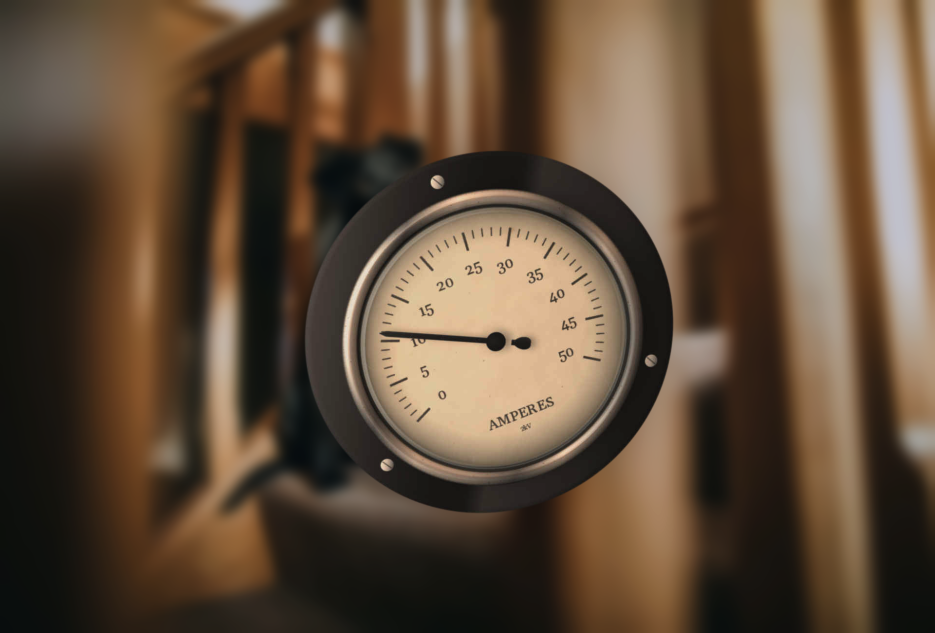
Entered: 11; A
